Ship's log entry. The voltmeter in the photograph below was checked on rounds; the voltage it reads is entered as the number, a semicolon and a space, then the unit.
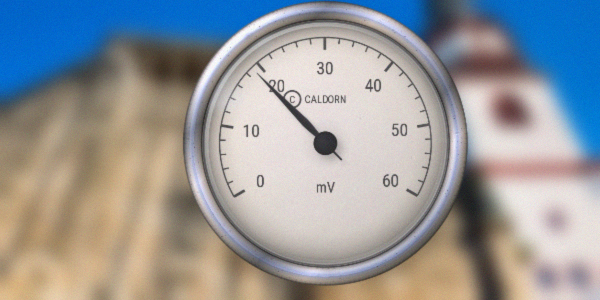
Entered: 19; mV
